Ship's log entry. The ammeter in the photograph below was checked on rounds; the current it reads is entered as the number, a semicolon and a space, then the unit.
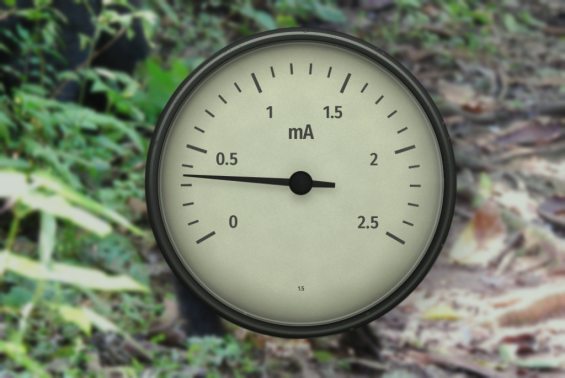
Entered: 0.35; mA
